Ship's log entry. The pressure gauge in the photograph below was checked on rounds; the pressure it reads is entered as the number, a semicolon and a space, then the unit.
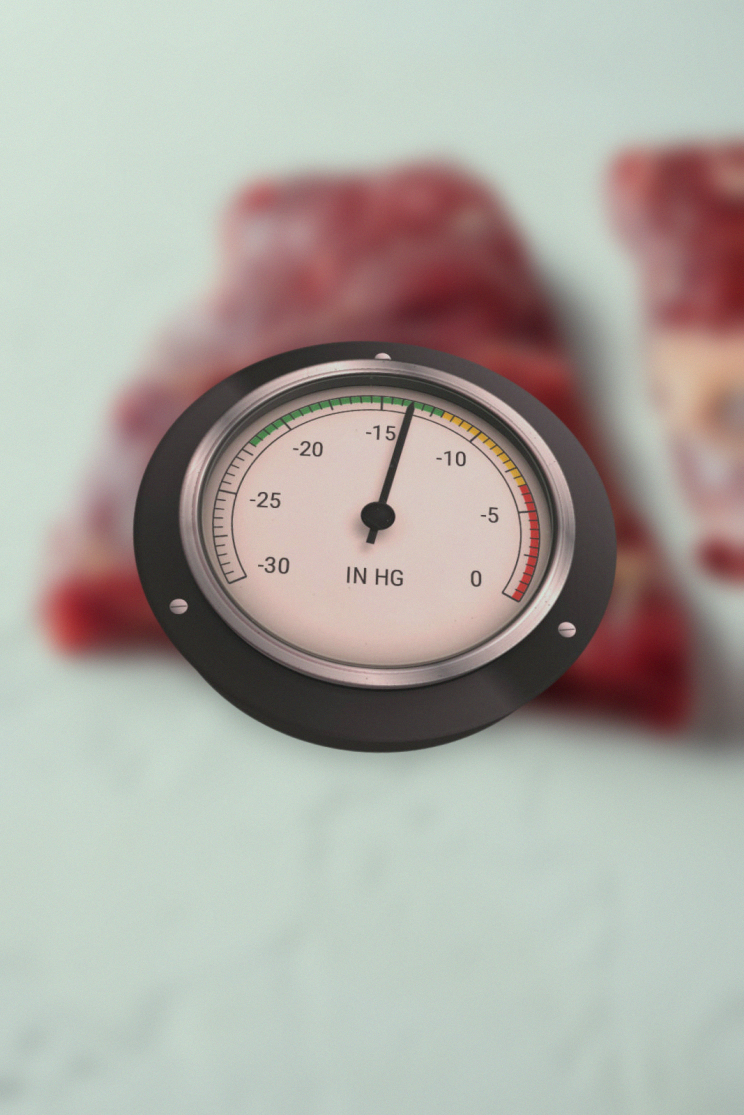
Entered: -13.5; inHg
